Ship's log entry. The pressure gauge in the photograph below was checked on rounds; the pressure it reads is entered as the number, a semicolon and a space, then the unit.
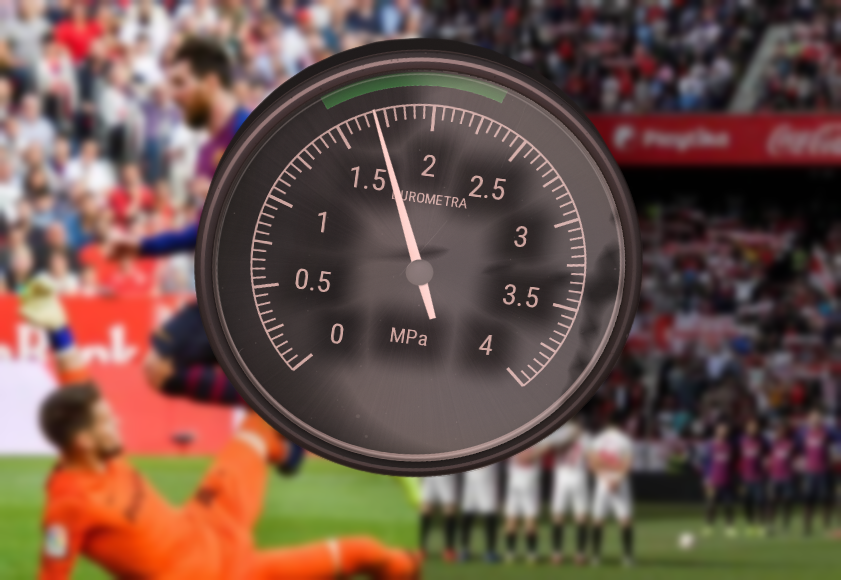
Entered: 1.7; MPa
